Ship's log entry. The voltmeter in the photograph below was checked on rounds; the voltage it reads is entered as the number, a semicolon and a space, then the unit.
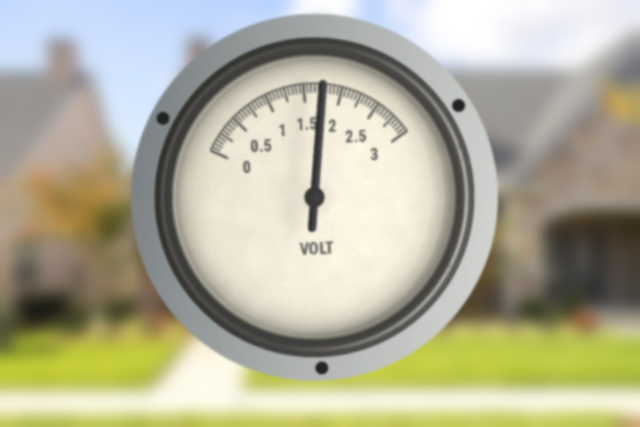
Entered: 1.75; V
